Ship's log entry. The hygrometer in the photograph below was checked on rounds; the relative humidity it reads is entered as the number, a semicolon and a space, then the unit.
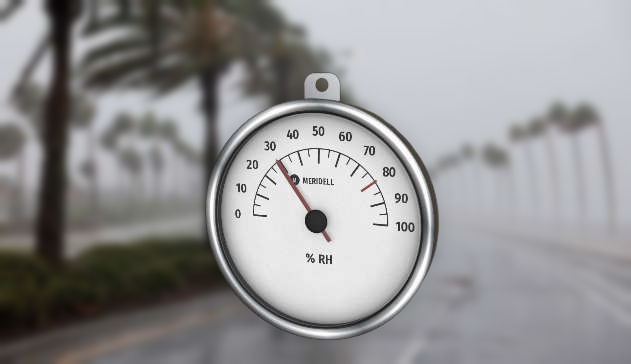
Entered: 30; %
